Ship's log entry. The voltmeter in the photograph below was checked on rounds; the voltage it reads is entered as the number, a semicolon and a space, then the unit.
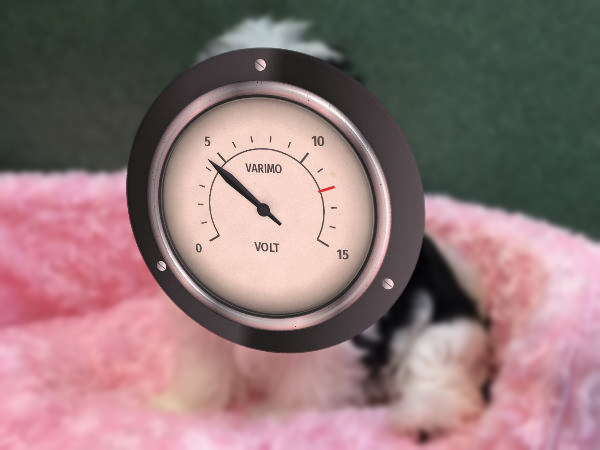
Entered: 4.5; V
